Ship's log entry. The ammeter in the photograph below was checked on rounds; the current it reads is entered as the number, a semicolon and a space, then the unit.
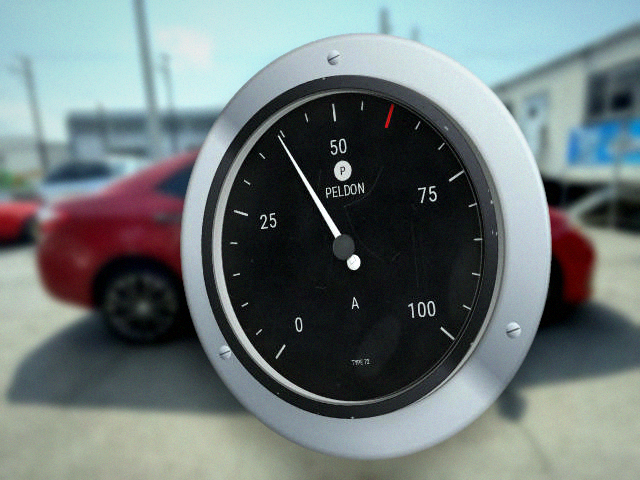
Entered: 40; A
